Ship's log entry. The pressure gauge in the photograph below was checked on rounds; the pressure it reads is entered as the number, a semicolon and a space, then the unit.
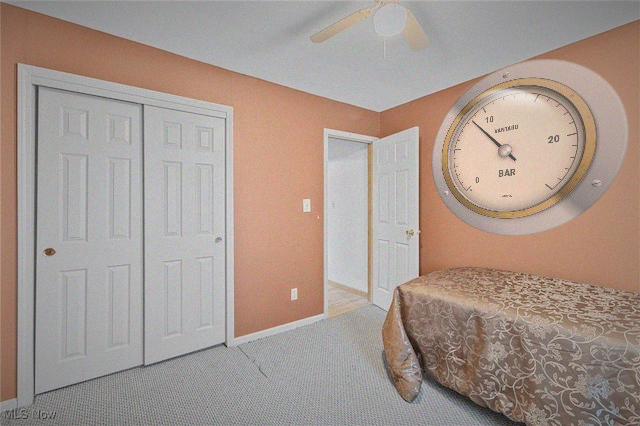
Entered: 8.5; bar
